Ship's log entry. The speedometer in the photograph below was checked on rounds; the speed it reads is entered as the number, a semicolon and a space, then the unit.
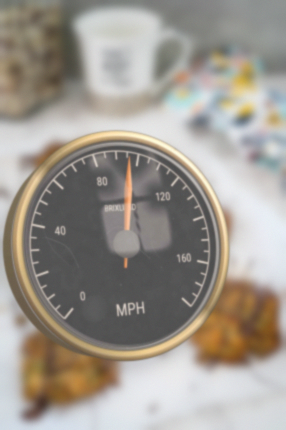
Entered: 95; mph
